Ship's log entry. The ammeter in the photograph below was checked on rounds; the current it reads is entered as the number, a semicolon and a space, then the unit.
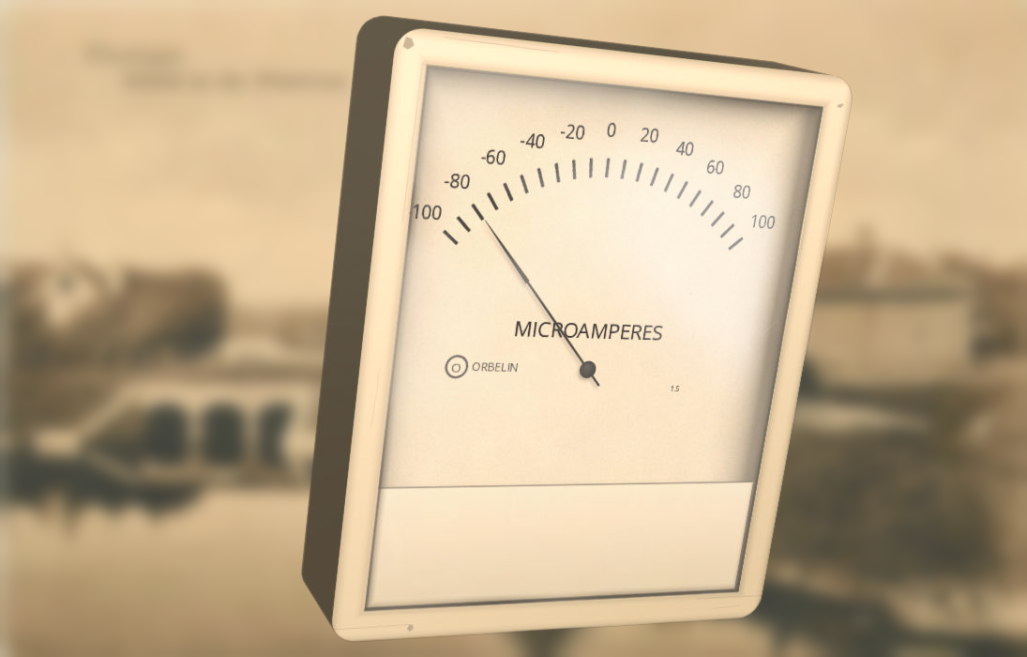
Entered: -80; µA
